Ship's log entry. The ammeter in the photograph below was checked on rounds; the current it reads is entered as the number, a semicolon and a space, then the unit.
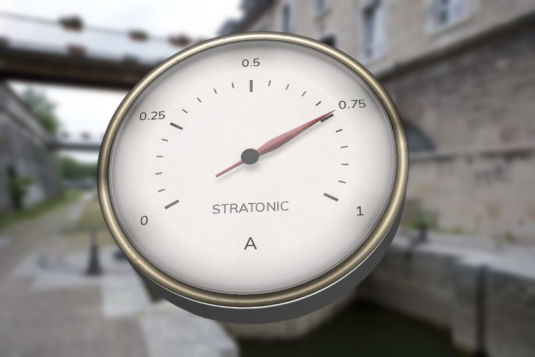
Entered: 0.75; A
